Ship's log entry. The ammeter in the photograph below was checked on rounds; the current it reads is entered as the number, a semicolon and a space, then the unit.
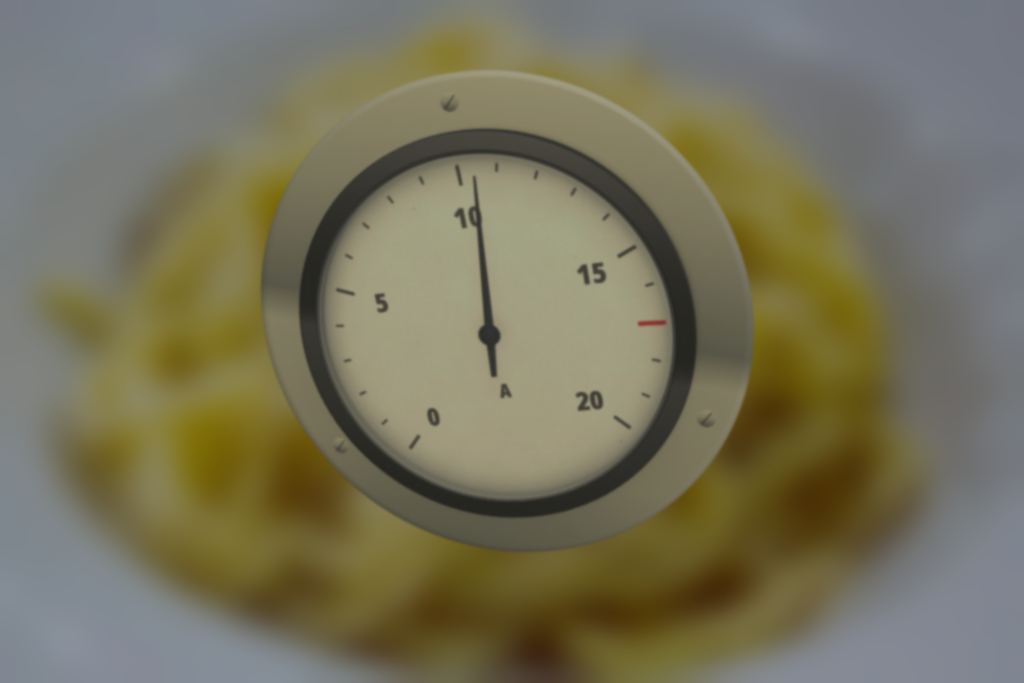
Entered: 10.5; A
